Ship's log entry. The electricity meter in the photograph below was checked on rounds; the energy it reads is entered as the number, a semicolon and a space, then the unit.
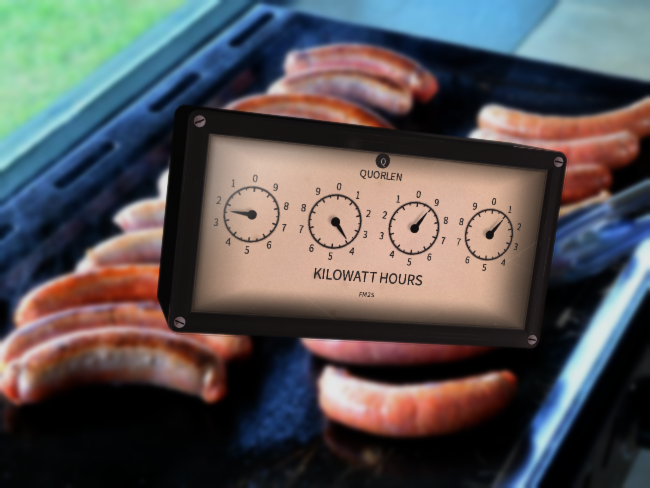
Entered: 2391; kWh
